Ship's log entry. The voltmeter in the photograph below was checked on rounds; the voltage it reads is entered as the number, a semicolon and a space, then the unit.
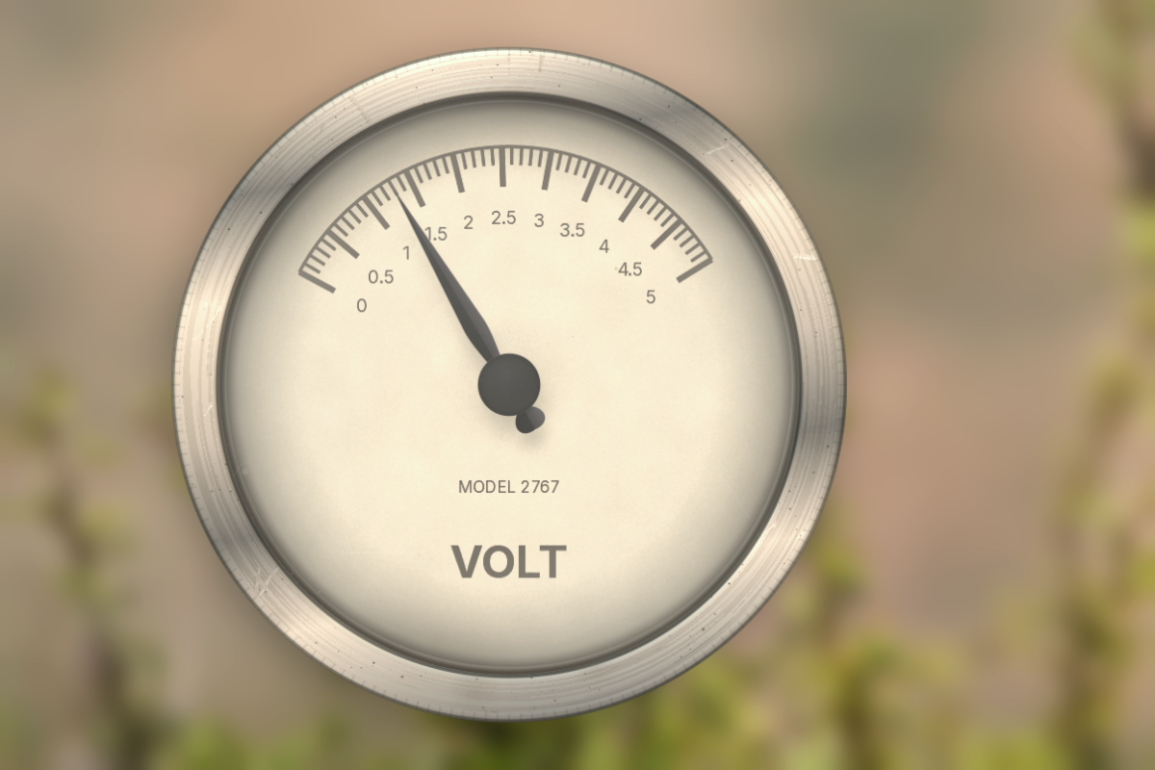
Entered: 1.3; V
